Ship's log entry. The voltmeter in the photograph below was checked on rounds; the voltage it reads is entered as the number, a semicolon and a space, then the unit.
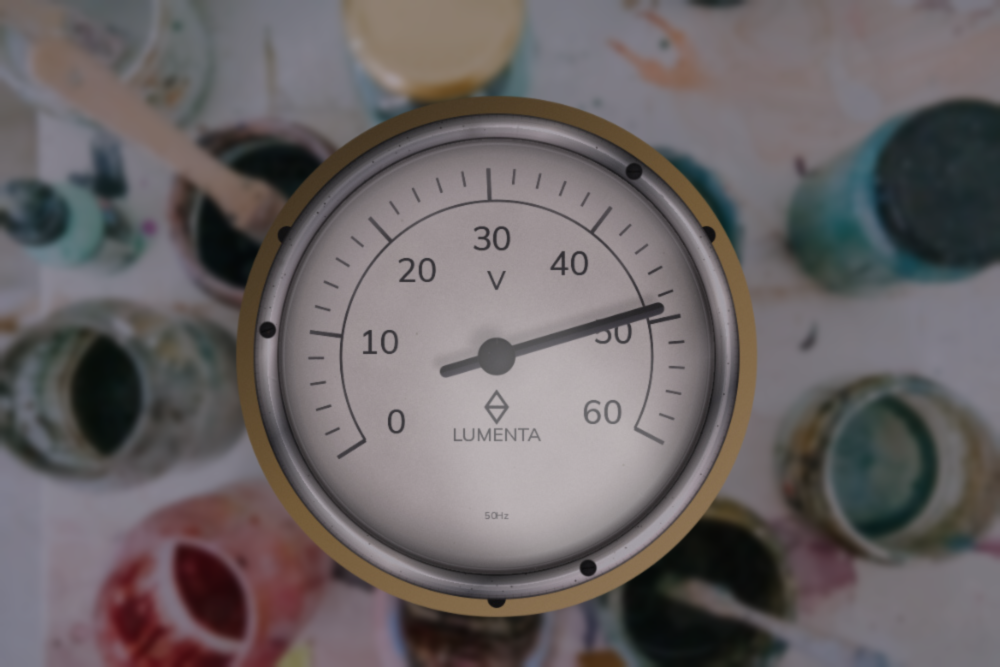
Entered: 49; V
